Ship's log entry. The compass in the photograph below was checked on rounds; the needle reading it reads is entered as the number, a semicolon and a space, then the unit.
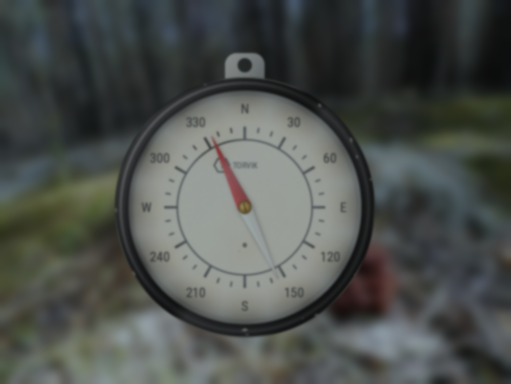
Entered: 335; °
